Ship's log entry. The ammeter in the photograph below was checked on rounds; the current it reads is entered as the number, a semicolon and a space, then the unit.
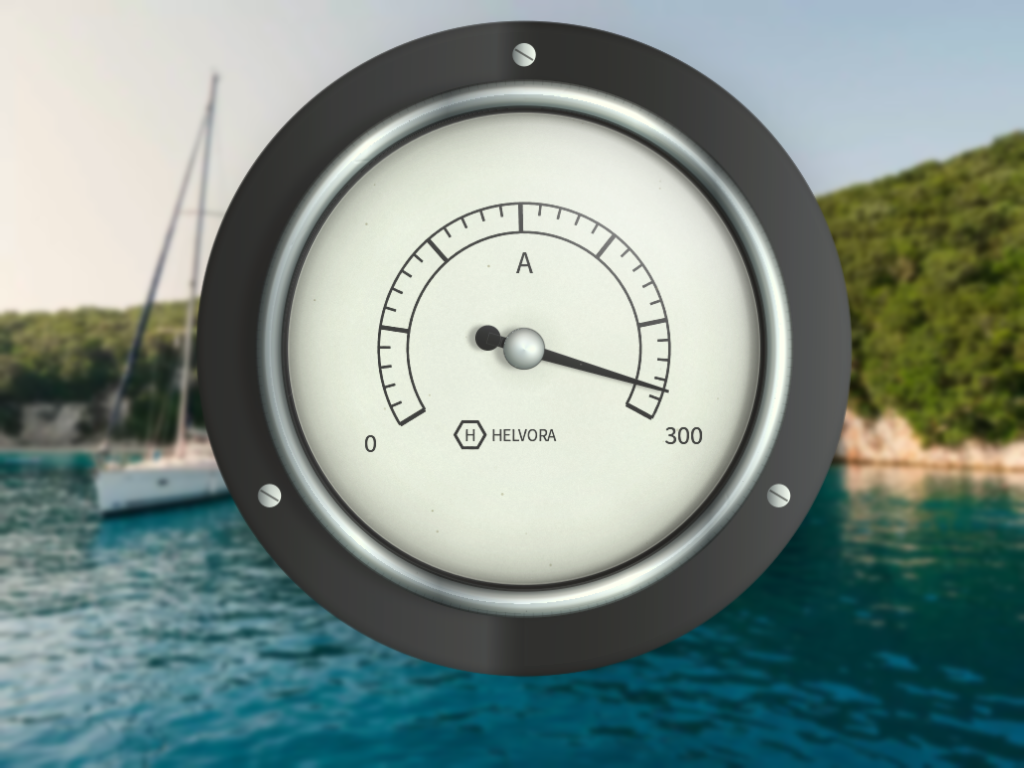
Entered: 285; A
